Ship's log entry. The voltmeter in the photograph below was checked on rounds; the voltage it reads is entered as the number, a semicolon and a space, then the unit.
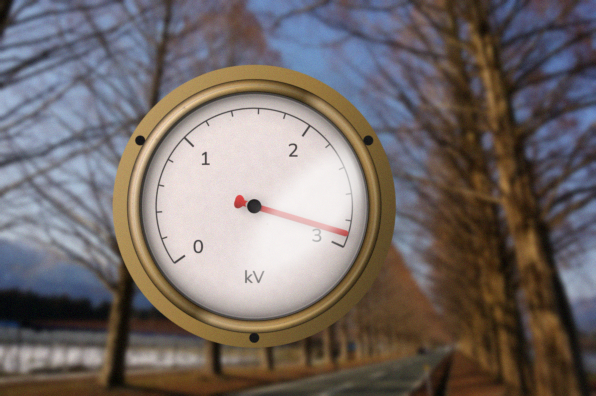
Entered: 2.9; kV
